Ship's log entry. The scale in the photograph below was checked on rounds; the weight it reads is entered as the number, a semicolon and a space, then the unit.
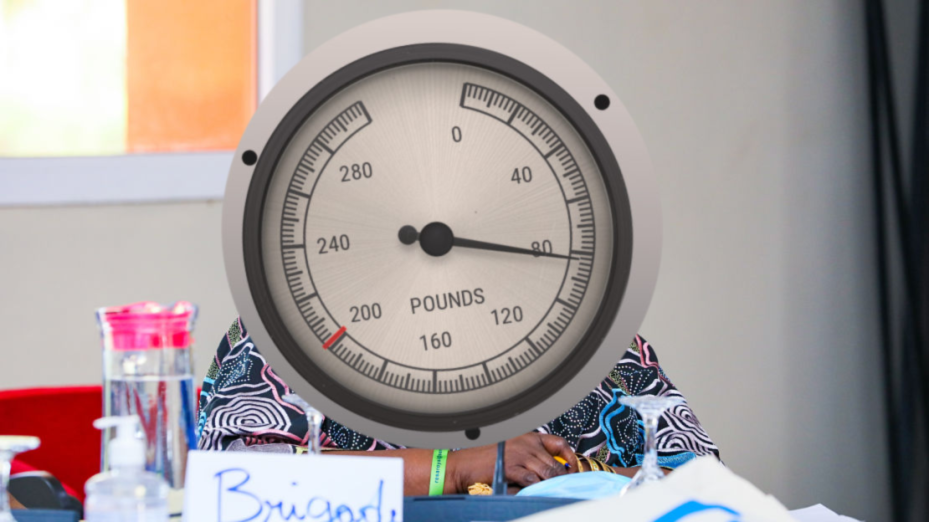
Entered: 82; lb
